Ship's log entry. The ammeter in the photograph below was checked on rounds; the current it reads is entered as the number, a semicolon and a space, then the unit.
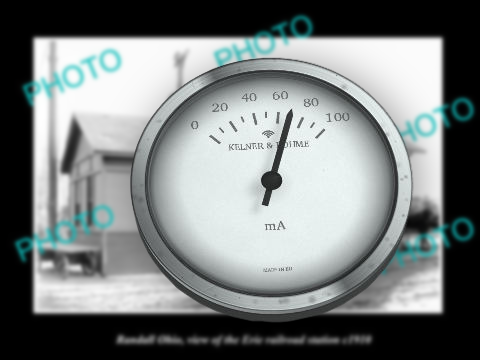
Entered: 70; mA
